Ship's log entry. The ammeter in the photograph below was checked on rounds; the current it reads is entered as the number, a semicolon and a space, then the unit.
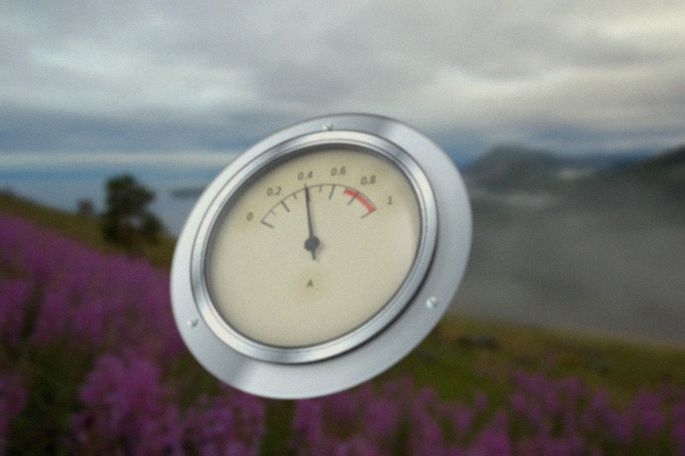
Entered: 0.4; A
